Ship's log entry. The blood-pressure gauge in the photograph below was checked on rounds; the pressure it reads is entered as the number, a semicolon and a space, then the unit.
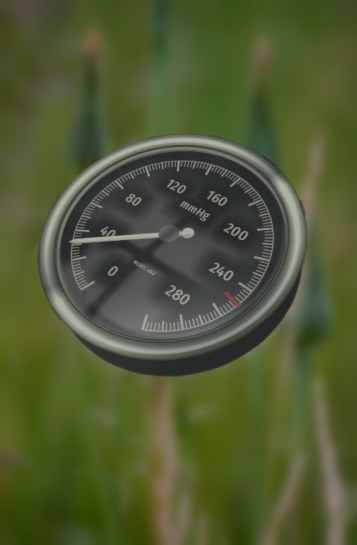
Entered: 30; mmHg
